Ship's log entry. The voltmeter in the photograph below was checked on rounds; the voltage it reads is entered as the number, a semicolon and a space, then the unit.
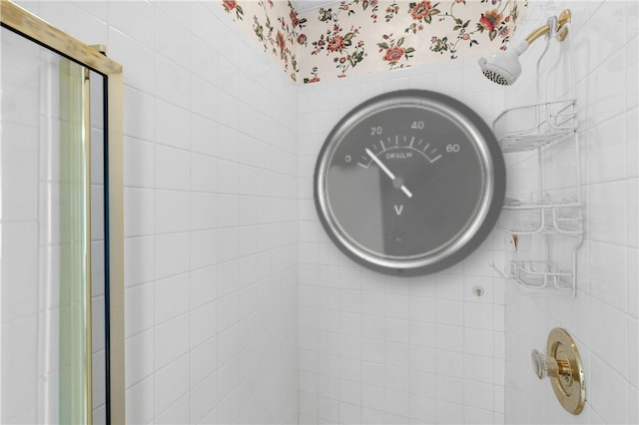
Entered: 10; V
